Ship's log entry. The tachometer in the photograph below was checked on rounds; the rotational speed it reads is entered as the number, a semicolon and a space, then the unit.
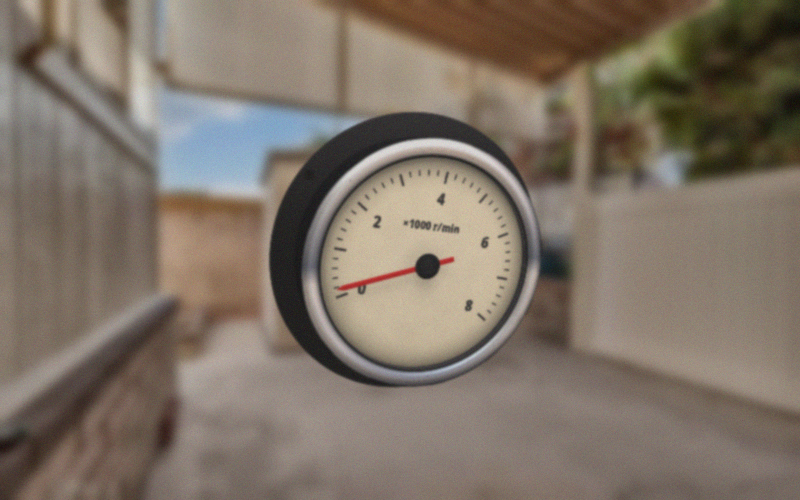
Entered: 200; rpm
